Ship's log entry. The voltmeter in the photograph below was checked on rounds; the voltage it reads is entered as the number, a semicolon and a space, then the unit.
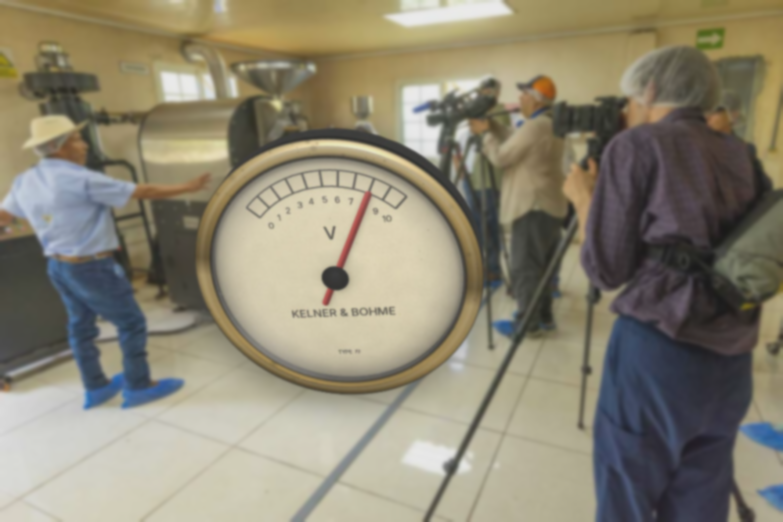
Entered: 8; V
